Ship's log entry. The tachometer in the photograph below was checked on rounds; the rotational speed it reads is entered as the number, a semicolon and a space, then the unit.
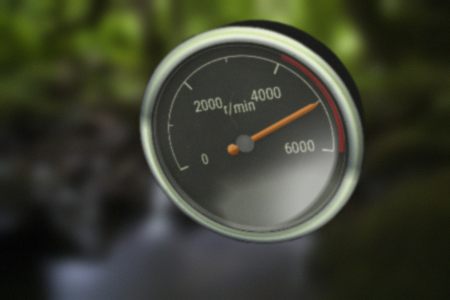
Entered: 5000; rpm
